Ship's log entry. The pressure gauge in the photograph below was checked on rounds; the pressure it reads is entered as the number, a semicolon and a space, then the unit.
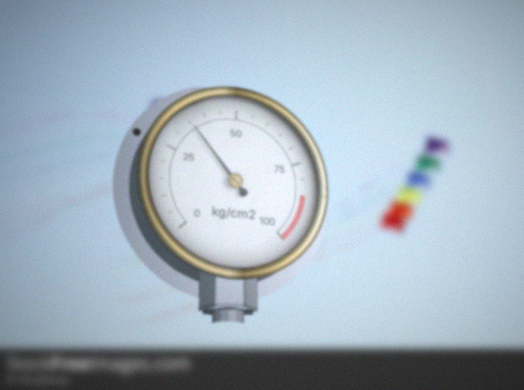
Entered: 35; kg/cm²
